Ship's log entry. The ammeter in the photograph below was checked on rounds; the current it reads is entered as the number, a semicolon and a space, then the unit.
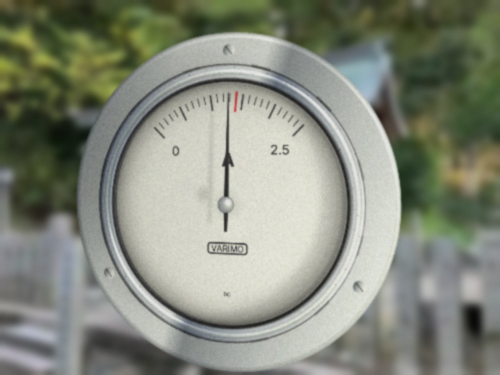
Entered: 1.3; A
